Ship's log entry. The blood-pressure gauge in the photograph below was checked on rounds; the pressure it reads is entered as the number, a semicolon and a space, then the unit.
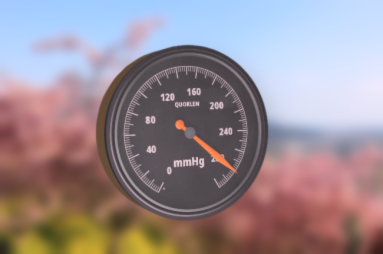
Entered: 280; mmHg
